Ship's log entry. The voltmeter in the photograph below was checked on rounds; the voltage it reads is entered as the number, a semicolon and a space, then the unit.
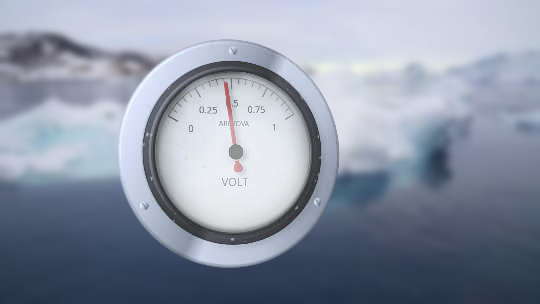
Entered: 0.45; V
